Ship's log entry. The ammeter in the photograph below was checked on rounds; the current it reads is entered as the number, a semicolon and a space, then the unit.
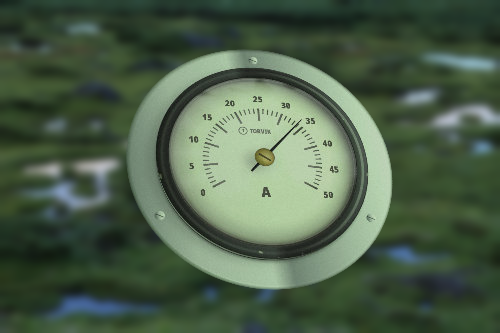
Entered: 34; A
